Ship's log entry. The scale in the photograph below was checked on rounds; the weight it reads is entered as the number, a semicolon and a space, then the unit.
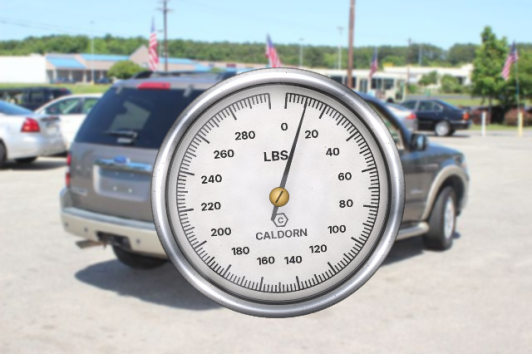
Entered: 10; lb
